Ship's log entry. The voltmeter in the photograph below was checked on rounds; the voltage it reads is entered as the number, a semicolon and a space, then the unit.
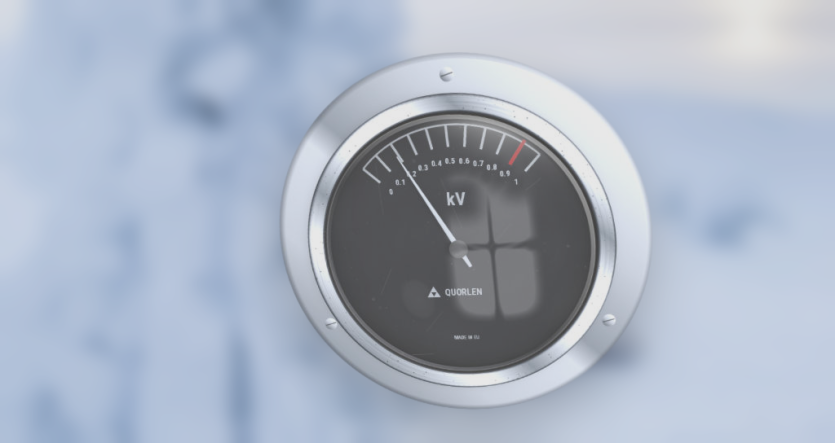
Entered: 0.2; kV
